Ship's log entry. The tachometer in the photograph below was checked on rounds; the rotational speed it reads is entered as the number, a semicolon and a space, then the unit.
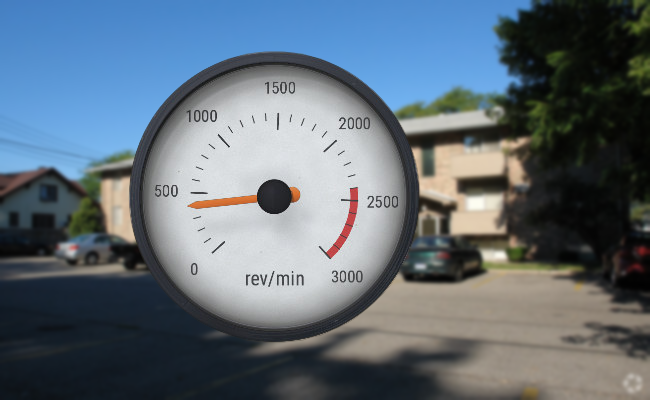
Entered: 400; rpm
